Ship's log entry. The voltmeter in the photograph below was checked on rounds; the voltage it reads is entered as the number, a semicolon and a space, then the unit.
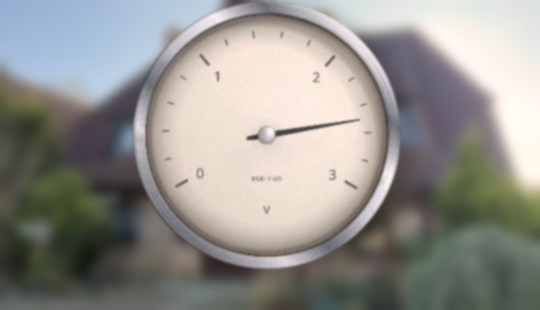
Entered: 2.5; V
